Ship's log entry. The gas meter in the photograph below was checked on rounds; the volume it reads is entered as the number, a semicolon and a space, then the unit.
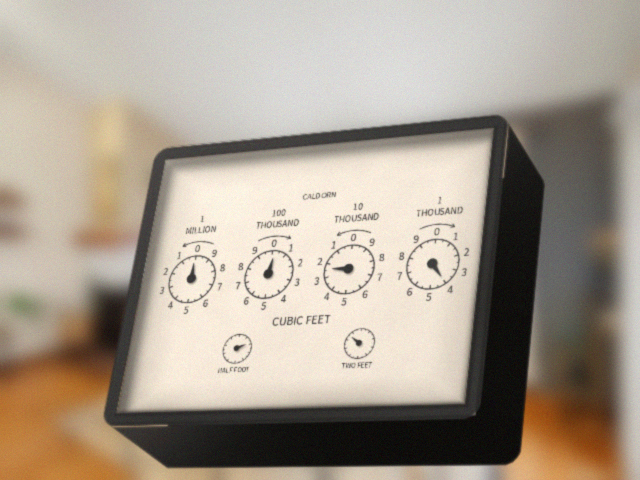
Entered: 2400; ft³
